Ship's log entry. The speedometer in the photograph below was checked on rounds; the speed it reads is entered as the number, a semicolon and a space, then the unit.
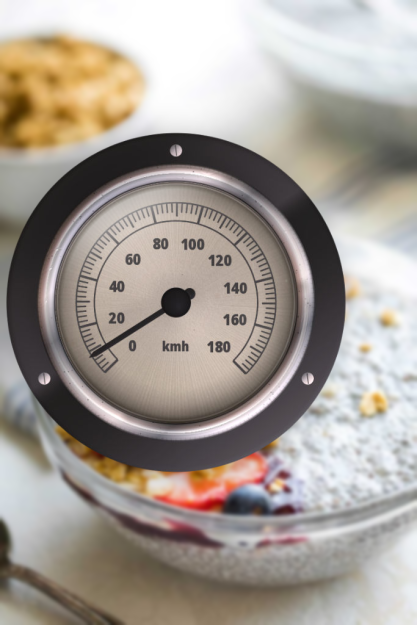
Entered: 8; km/h
